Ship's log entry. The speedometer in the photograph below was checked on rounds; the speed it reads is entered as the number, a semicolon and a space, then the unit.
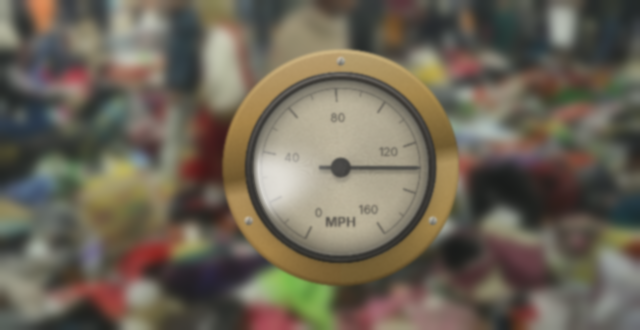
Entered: 130; mph
